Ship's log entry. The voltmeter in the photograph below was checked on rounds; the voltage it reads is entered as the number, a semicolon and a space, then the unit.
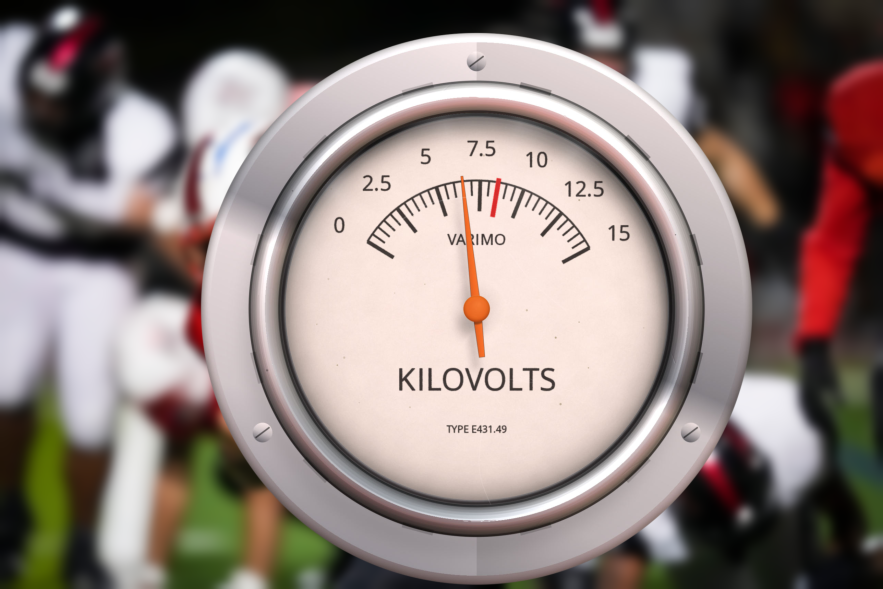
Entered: 6.5; kV
